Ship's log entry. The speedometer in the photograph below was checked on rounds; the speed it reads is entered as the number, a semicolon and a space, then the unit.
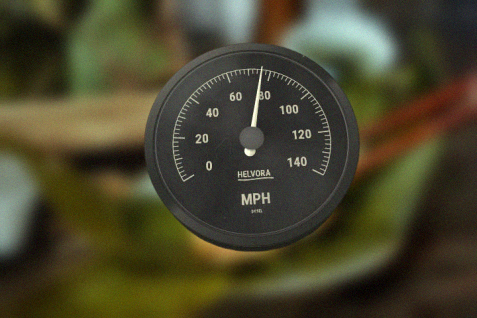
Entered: 76; mph
